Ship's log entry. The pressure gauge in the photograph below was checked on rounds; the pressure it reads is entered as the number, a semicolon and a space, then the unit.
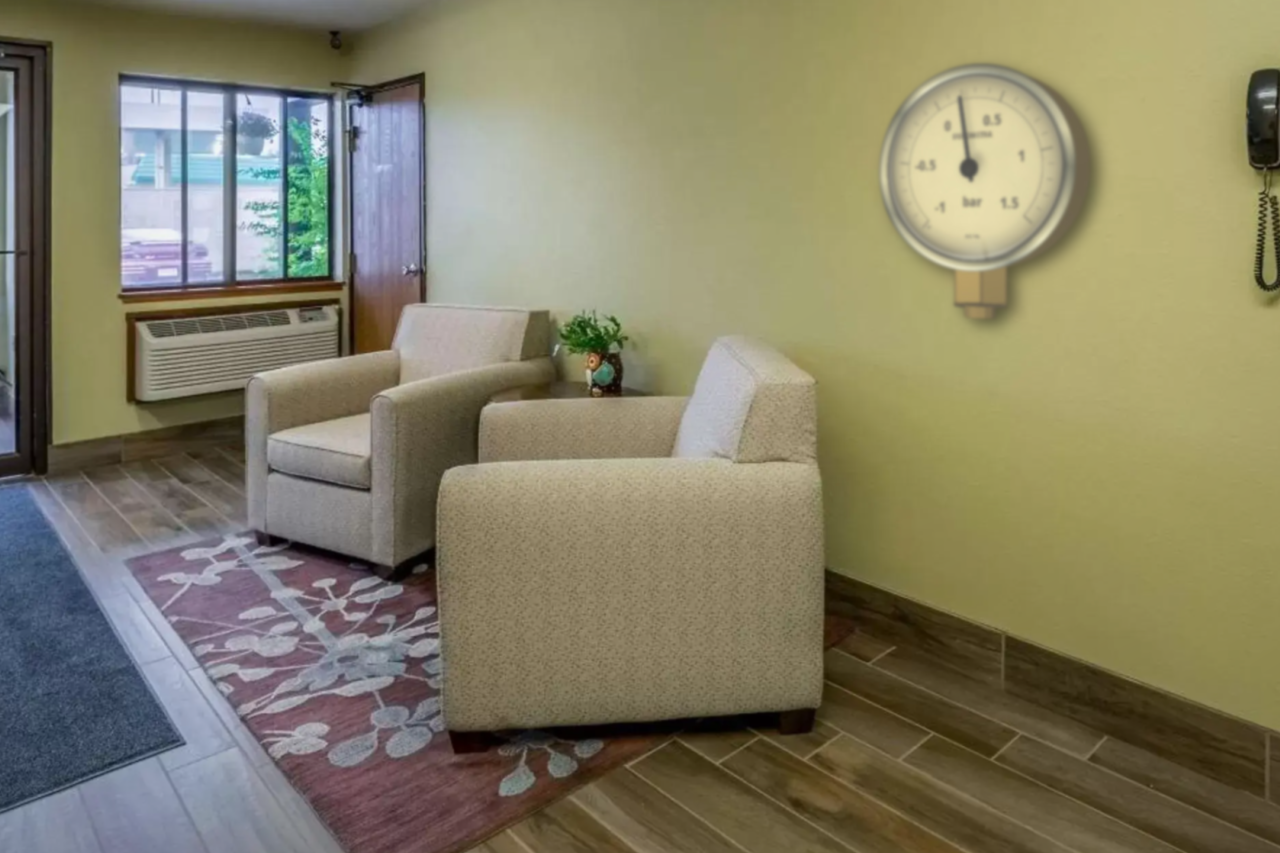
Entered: 0.2; bar
